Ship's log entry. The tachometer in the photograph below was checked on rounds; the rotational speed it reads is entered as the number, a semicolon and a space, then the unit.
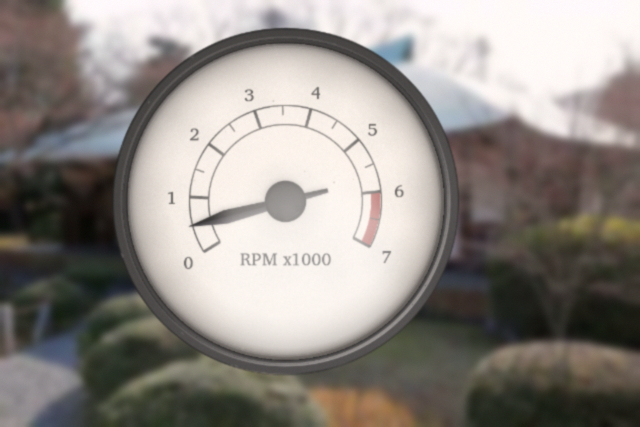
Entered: 500; rpm
